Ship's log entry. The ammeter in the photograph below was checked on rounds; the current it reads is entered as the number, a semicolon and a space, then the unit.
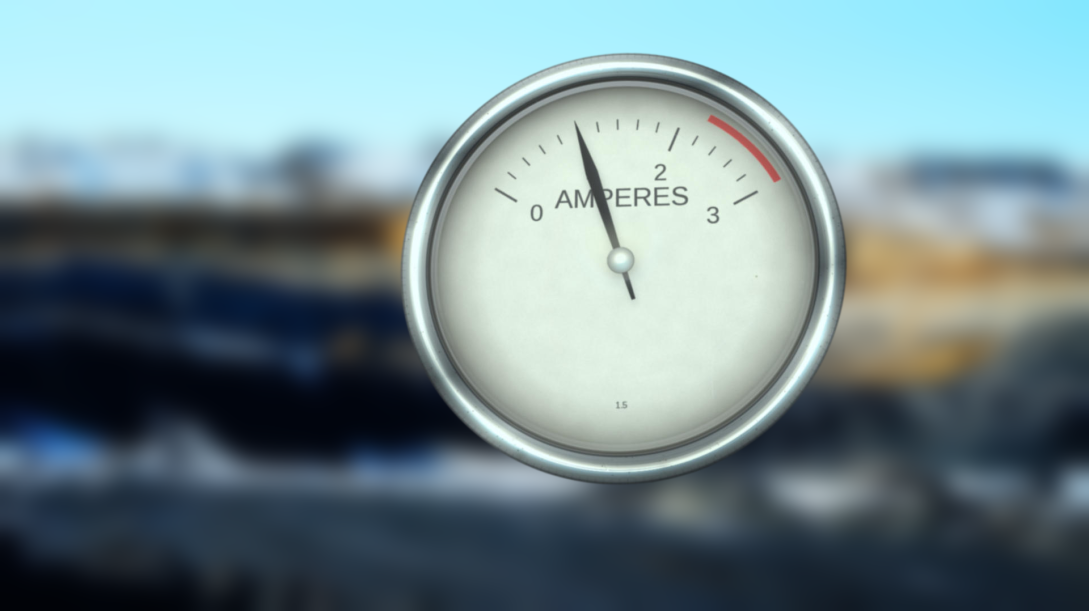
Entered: 1; A
